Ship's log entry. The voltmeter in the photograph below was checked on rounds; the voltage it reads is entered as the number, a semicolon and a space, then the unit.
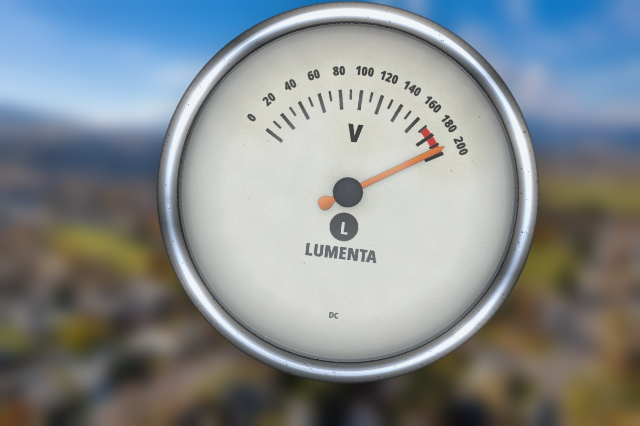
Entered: 195; V
